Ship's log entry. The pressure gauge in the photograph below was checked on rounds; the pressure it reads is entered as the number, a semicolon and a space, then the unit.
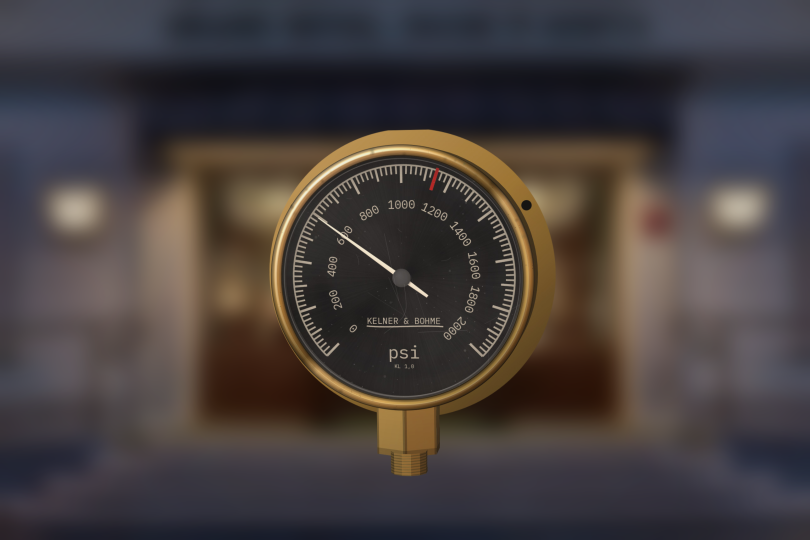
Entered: 600; psi
